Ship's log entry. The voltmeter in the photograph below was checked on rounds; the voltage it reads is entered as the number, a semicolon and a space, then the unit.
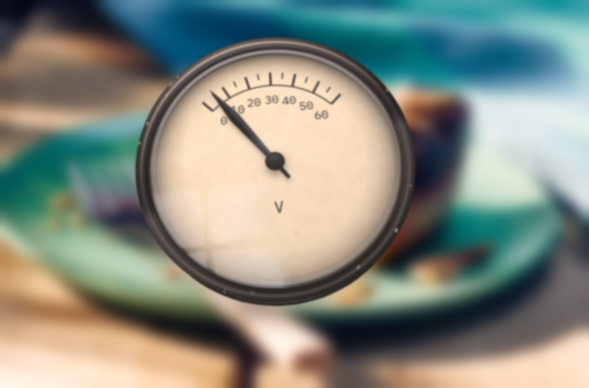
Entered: 5; V
